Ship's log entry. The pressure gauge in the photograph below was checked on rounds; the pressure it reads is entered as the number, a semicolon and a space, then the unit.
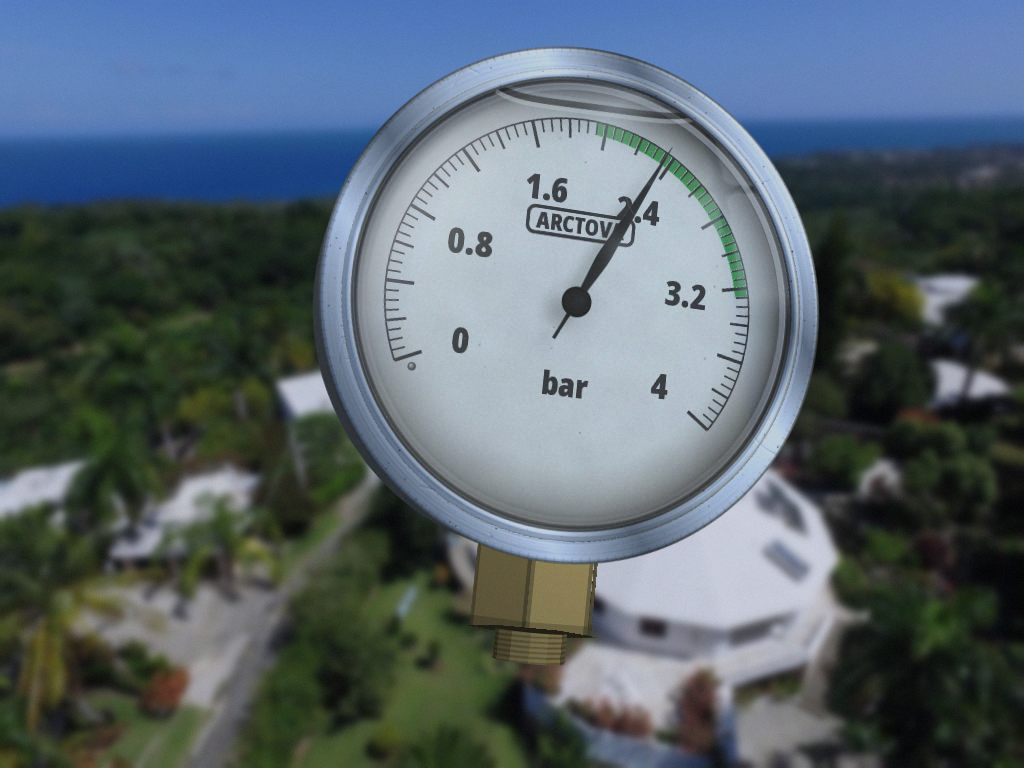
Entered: 2.35; bar
